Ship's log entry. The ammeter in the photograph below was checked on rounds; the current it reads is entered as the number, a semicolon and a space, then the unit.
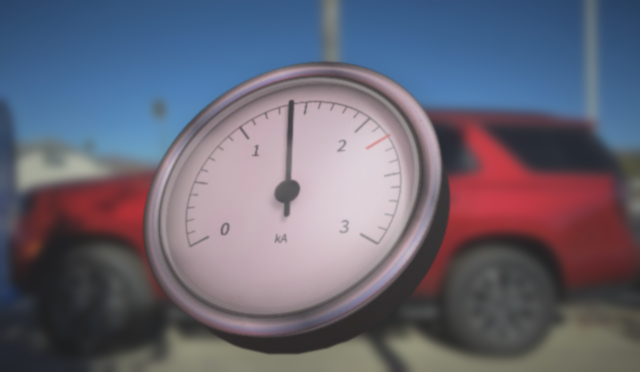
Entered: 1.4; kA
